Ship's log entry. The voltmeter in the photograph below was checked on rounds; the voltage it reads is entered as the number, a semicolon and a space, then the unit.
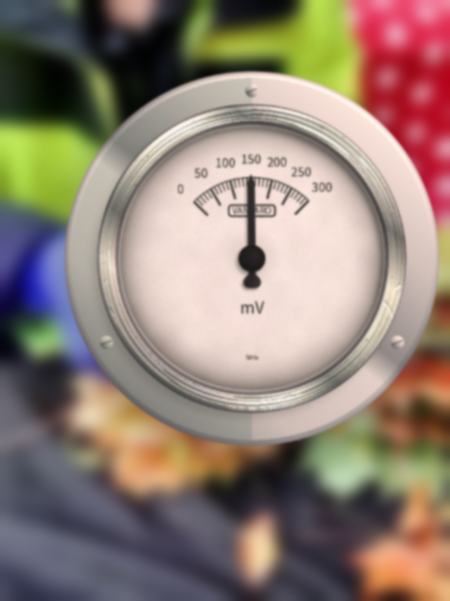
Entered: 150; mV
